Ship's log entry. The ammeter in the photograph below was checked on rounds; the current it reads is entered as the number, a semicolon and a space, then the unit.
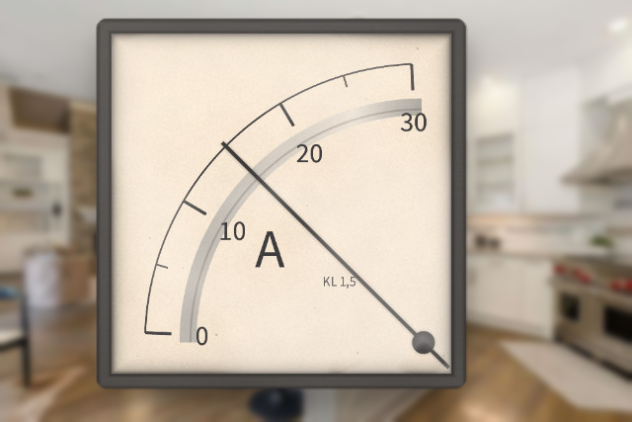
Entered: 15; A
